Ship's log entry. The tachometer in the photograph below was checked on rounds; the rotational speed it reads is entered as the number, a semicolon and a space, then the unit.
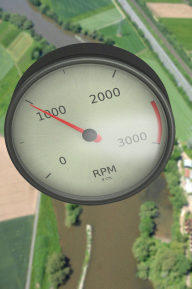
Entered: 1000; rpm
